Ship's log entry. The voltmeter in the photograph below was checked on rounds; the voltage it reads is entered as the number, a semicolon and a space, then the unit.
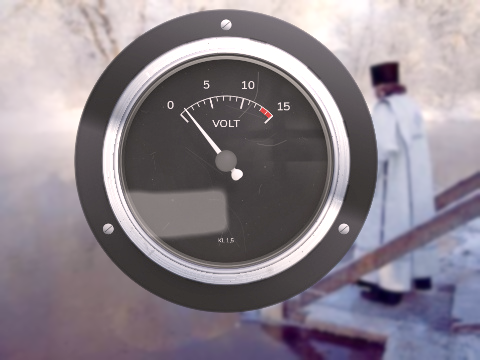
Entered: 1; V
